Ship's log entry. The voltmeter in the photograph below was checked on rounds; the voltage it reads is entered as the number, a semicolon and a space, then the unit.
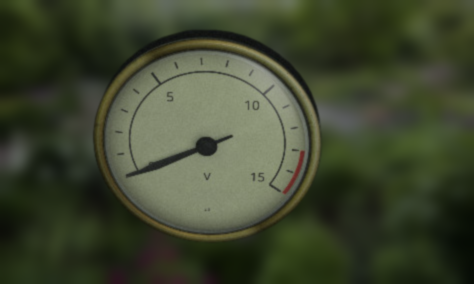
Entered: 0; V
